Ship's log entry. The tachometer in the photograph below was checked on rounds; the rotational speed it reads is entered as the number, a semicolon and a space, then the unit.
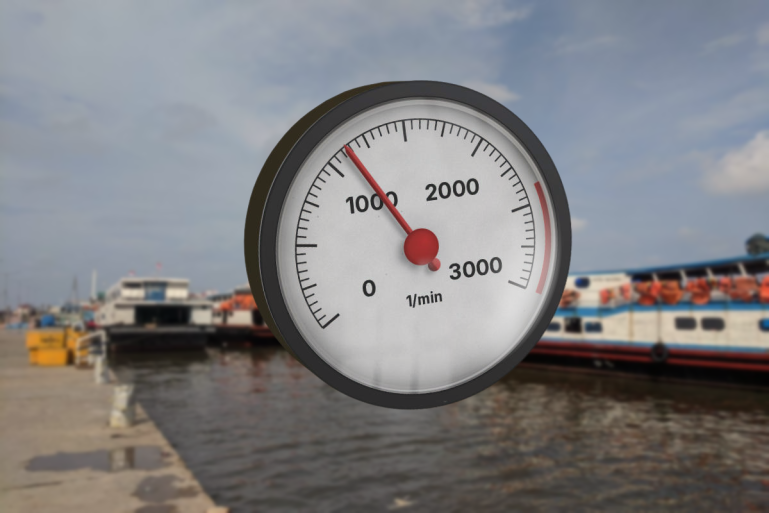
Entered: 1125; rpm
